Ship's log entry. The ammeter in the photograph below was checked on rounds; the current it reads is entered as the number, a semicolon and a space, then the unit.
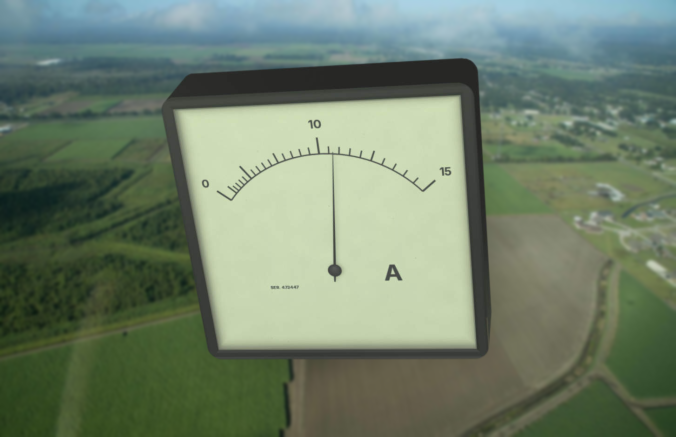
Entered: 10.75; A
